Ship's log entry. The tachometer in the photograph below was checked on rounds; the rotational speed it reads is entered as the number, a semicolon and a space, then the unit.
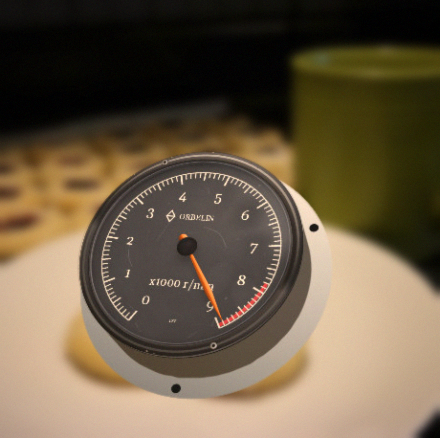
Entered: 8900; rpm
